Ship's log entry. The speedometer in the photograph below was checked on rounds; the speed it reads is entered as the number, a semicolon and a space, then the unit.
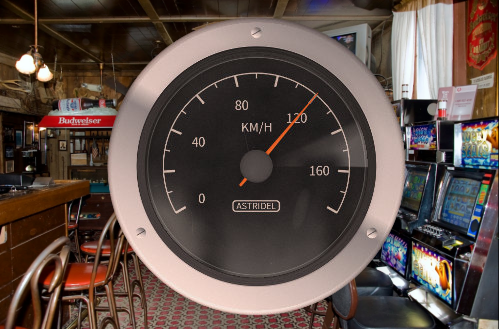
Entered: 120; km/h
